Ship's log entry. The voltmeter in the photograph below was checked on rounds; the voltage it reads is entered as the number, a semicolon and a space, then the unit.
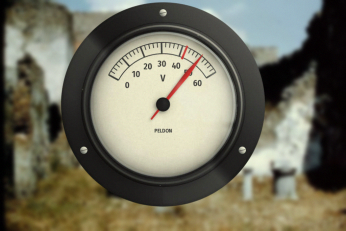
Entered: 50; V
